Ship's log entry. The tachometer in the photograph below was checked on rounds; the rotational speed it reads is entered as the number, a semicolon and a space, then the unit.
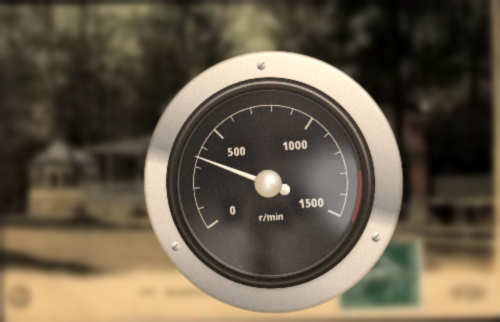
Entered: 350; rpm
